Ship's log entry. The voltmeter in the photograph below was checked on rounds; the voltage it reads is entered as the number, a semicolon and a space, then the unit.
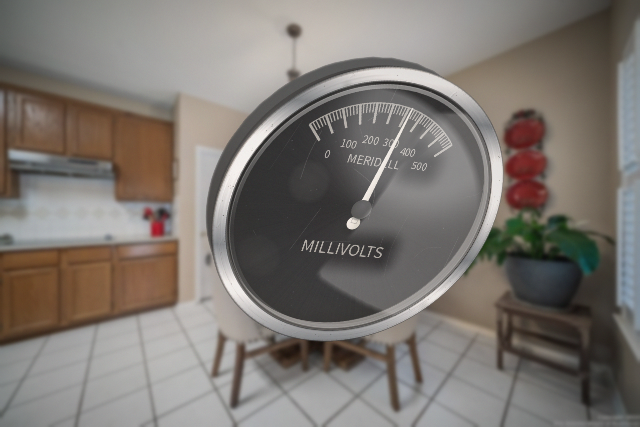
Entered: 300; mV
